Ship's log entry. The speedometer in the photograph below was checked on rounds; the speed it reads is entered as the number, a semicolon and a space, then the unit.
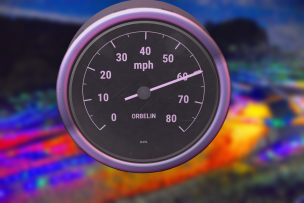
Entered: 60; mph
